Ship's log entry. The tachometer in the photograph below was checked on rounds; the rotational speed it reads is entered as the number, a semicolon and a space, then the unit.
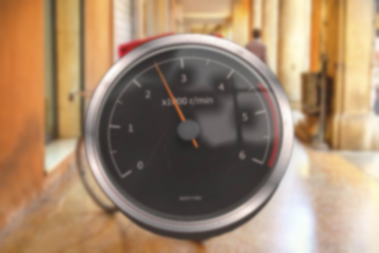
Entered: 2500; rpm
